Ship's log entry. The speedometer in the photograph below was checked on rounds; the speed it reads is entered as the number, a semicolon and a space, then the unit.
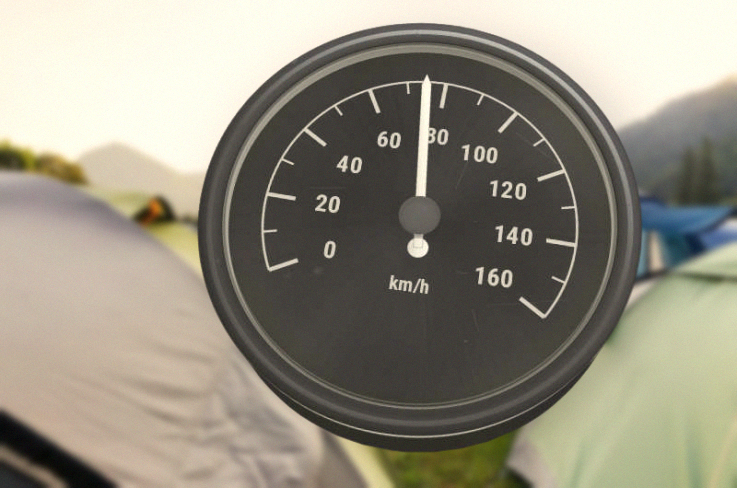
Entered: 75; km/h
